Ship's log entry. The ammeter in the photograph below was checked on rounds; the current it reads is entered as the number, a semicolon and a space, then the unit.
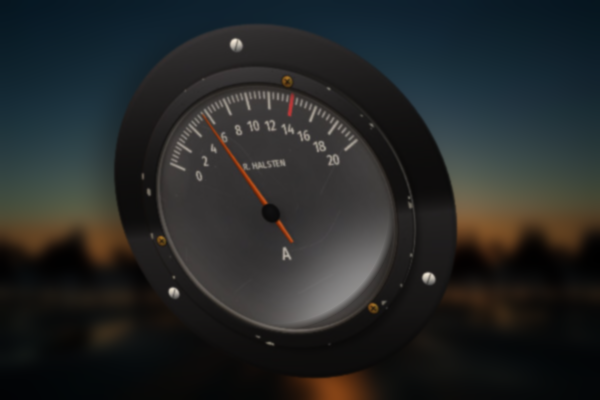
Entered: 6; A
